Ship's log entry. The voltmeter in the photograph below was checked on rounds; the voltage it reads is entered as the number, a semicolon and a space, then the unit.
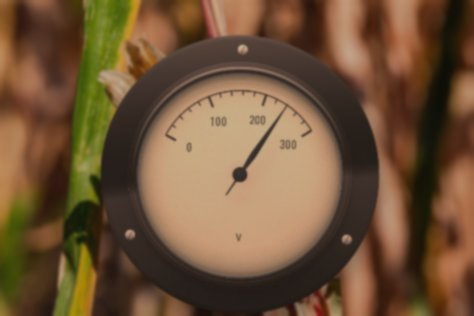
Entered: 240; V
